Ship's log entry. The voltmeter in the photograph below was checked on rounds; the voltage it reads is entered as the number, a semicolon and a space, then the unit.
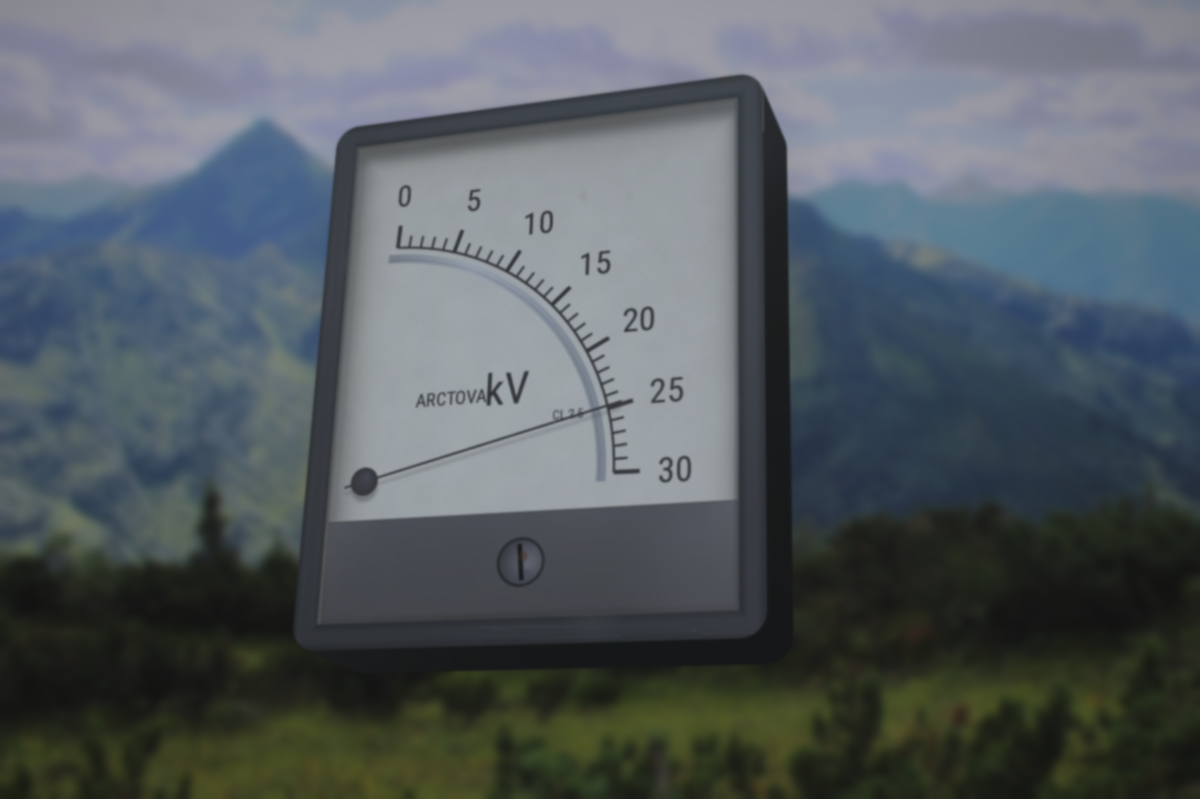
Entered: 25; kV
